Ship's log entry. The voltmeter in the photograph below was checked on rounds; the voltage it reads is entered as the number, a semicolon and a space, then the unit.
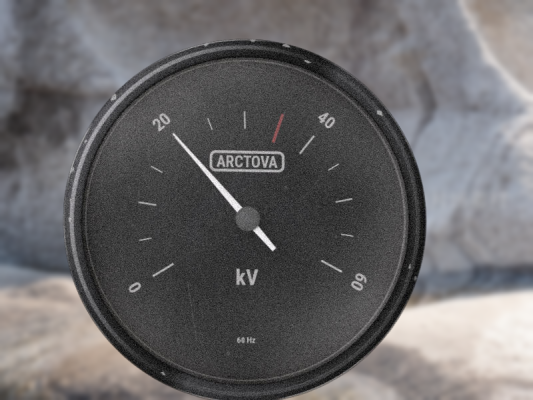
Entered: 20; kV
